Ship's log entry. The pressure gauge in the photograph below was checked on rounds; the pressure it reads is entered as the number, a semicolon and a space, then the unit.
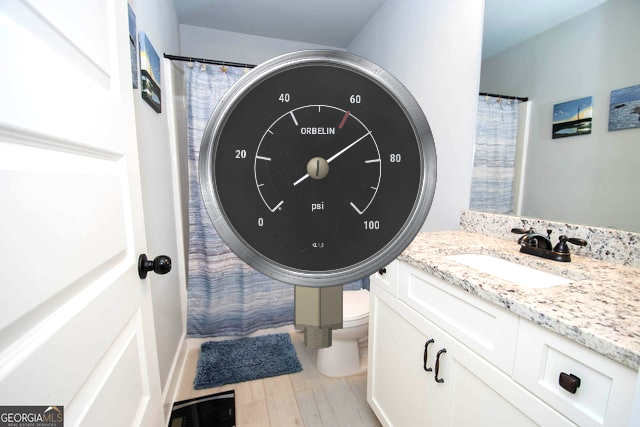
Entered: 70; psi
